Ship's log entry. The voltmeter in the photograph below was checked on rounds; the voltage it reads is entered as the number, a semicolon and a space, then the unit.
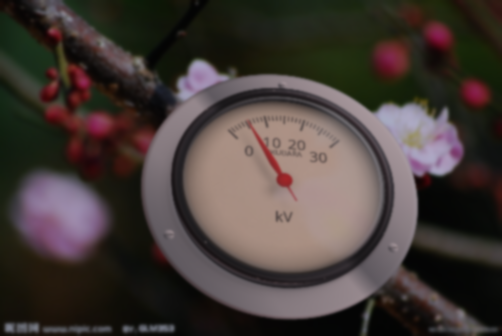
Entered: 5; kV
